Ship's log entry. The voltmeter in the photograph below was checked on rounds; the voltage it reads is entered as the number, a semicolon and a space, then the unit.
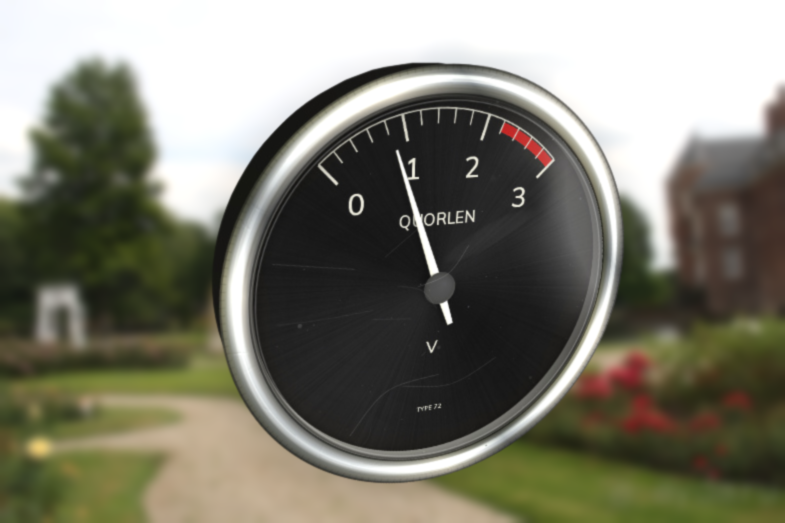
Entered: 0.8; V
